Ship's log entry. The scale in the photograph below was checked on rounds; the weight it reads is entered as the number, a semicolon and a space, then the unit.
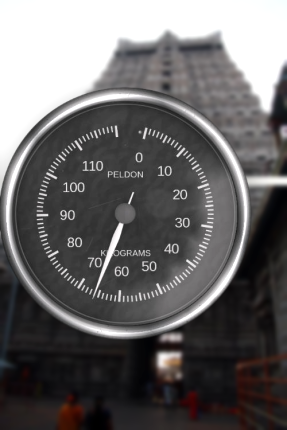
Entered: 66; kg
